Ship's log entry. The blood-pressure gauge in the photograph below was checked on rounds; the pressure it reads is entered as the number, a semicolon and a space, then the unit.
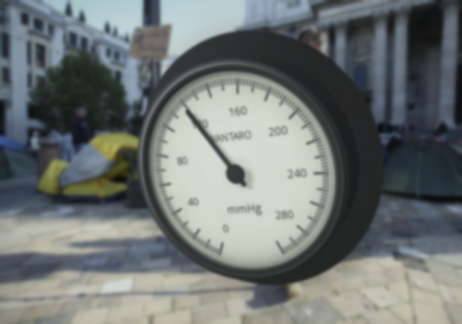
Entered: 120; mmHg
